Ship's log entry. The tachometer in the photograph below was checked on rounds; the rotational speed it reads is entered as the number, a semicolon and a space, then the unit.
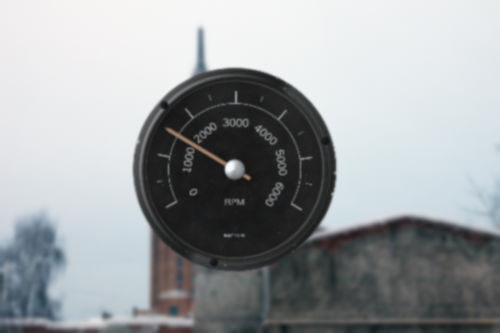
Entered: 1500; rpm
